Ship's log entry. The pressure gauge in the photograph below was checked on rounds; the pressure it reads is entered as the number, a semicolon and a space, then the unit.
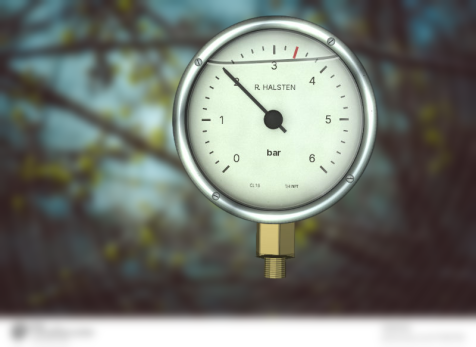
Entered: 2; bar
